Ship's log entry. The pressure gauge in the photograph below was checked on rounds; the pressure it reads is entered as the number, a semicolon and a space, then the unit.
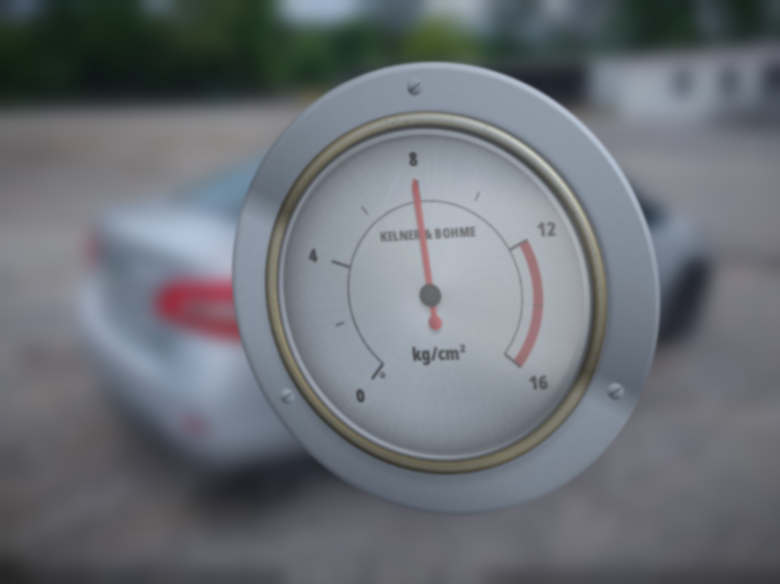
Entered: 8; kg/cm²
